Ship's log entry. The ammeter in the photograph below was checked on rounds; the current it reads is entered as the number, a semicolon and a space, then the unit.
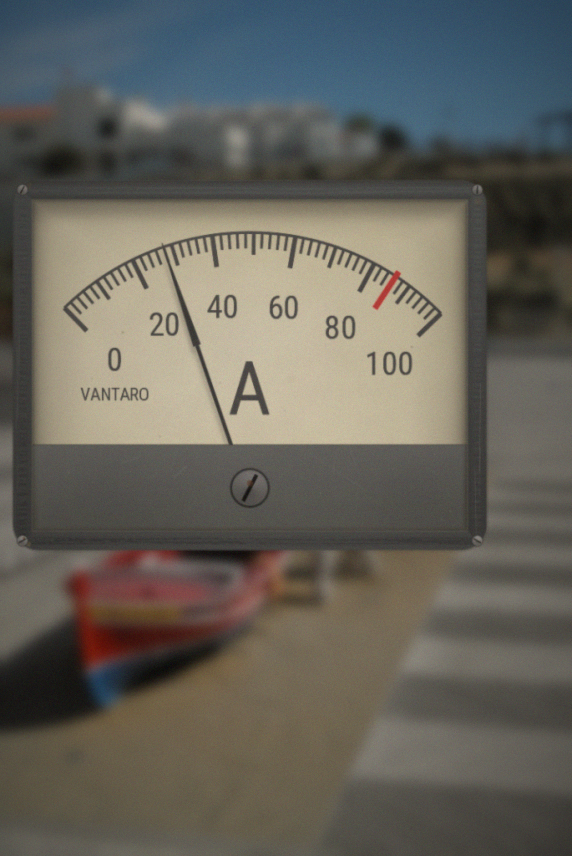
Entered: 28; A
